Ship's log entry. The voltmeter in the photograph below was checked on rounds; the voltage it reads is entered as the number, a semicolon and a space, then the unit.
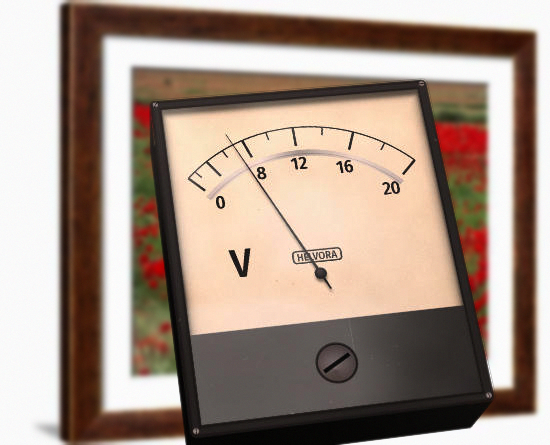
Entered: 7; V
